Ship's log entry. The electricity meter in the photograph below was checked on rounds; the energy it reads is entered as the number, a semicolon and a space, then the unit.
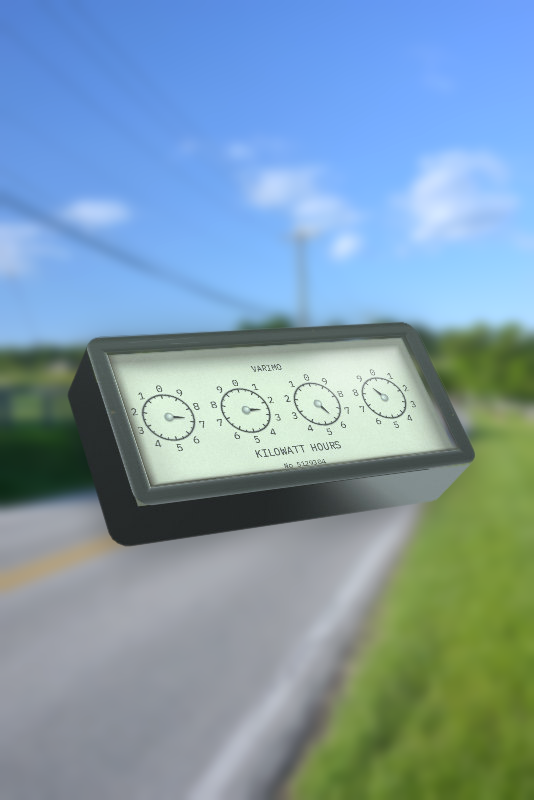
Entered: 7259; kWh
